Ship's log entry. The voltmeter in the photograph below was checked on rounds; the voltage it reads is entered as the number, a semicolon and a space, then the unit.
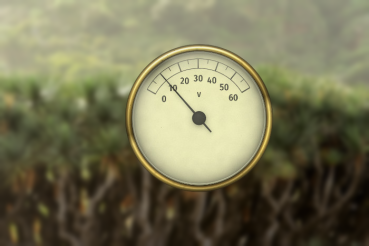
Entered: 10; V
